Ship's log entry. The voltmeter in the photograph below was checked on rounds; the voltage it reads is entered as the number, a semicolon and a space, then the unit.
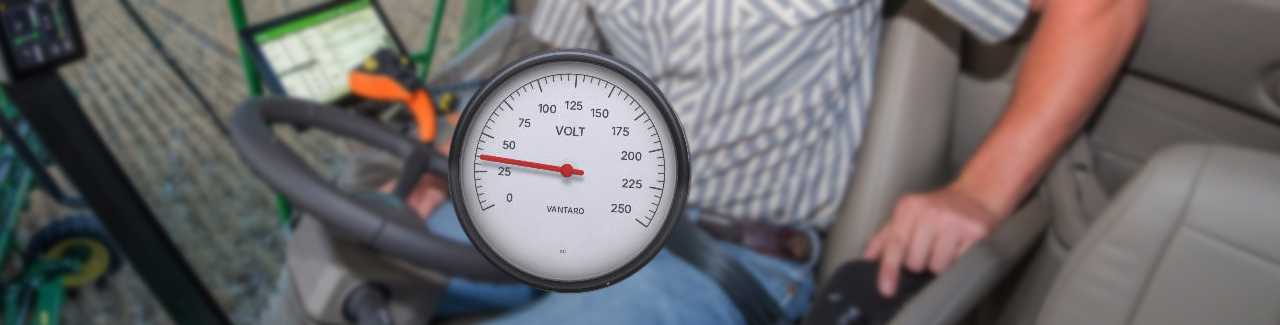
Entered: 35; V
